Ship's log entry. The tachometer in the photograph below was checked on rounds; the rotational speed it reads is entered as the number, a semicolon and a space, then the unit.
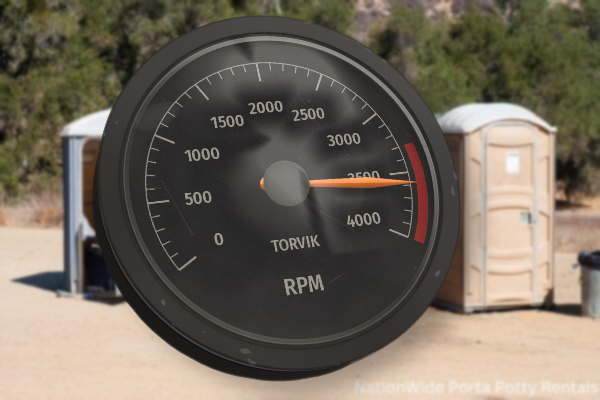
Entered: 3600; rpm
